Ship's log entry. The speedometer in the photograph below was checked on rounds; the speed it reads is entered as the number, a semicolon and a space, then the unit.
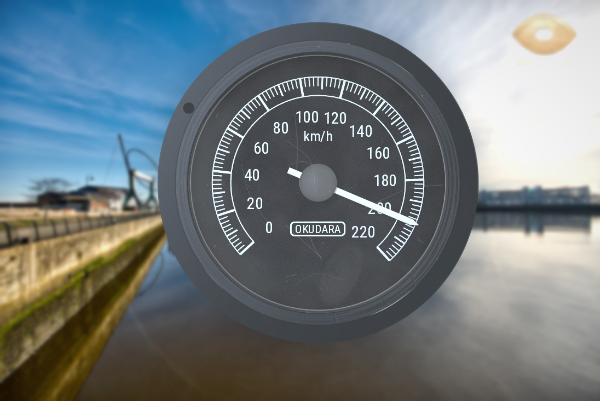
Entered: 200; km/h
